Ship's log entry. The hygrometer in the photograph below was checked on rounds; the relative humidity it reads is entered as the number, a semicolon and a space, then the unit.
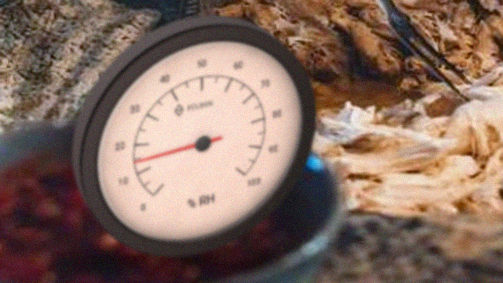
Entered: 15; %
